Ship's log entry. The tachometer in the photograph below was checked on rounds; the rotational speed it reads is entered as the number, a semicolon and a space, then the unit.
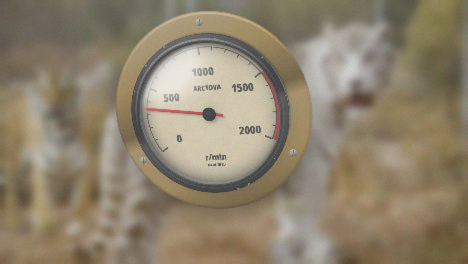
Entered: 350; rpm
